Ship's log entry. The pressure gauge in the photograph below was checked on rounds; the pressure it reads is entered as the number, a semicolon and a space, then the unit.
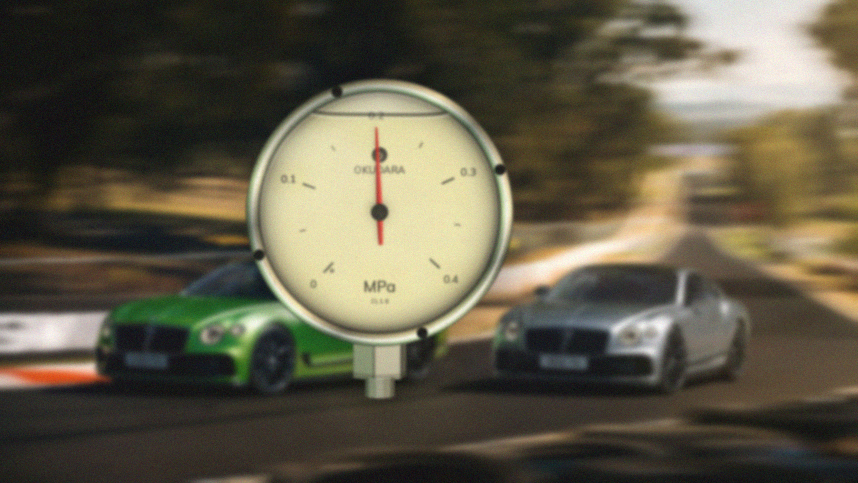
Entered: 0.2; MPa
